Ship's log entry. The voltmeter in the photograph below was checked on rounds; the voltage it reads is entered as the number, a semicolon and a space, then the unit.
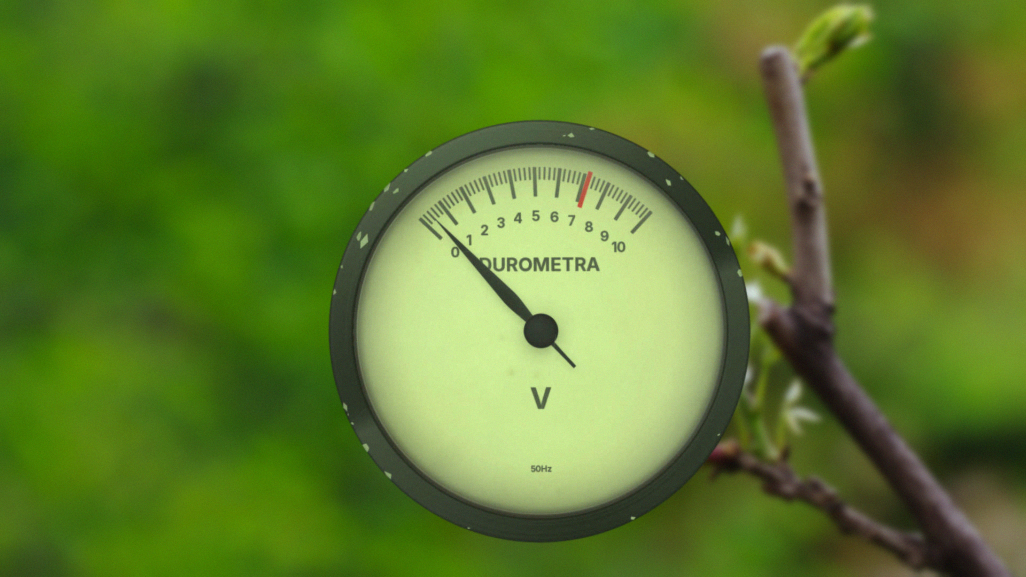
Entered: 0.4; V
